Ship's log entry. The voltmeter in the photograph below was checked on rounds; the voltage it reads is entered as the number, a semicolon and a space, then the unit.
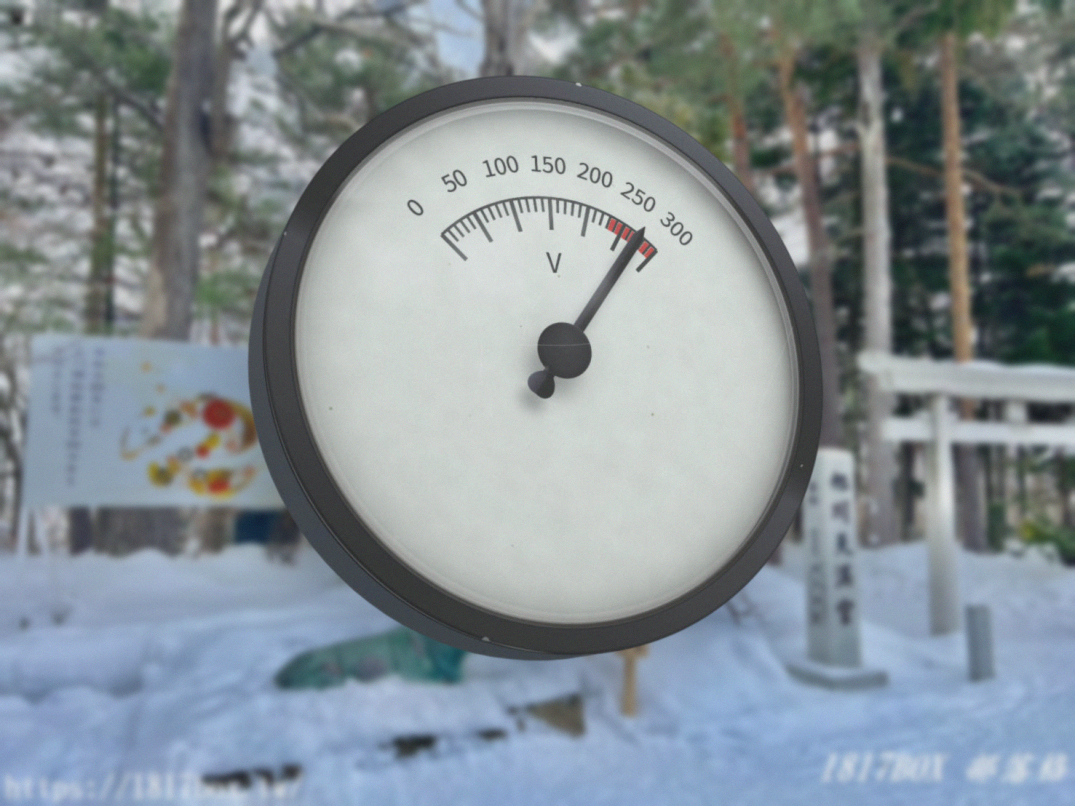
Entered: 270; V
